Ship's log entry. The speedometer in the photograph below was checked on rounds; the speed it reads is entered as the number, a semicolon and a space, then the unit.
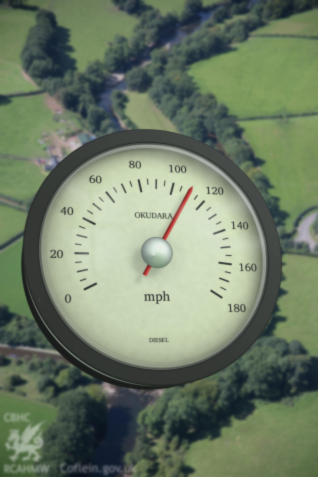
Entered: 110; mph
